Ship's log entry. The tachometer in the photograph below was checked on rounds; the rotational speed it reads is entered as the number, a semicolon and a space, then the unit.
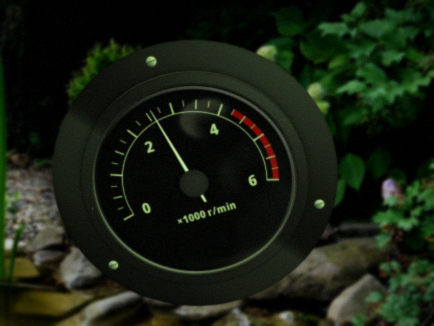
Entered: 2625; rpm
